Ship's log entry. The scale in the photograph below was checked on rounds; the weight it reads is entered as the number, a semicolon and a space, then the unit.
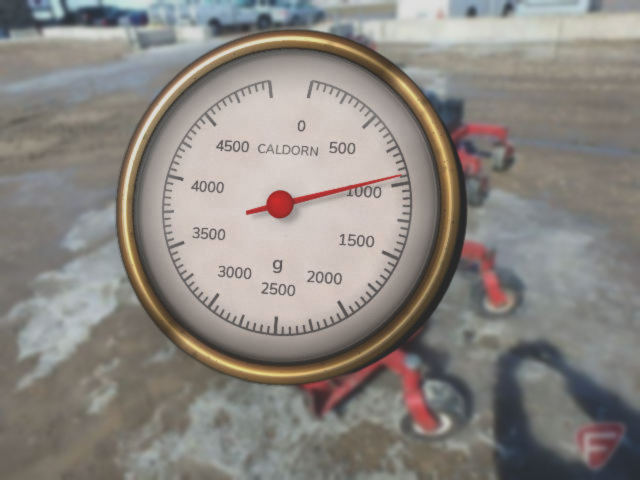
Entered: 950; g
